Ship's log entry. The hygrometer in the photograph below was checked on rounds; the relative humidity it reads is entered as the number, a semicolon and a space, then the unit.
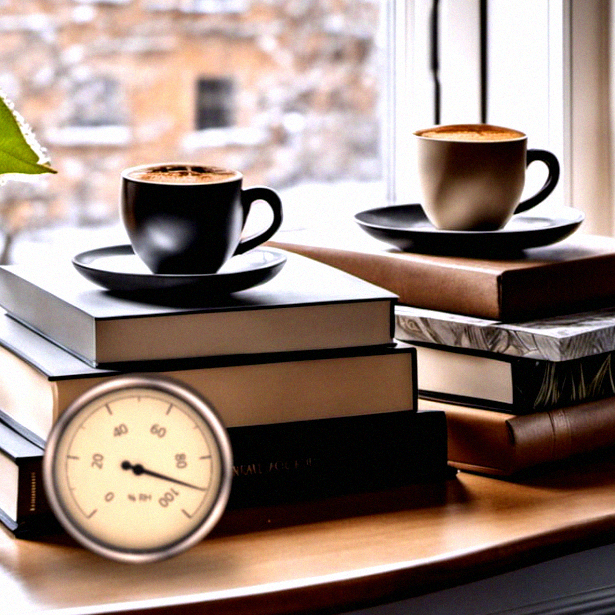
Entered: 90; %
